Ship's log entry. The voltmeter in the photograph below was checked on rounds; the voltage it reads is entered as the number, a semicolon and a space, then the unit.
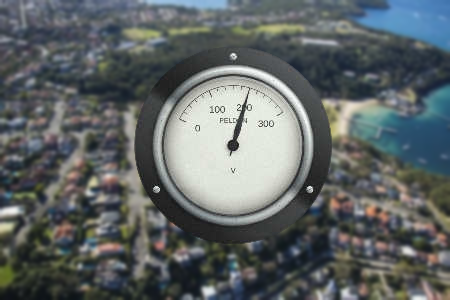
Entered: 200; V
